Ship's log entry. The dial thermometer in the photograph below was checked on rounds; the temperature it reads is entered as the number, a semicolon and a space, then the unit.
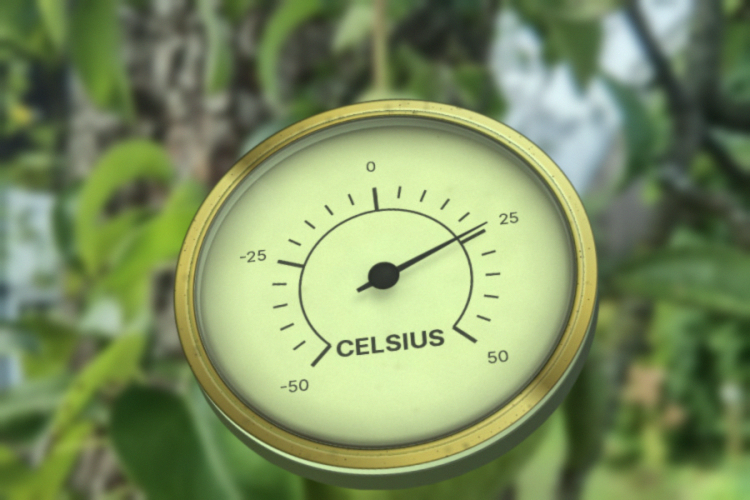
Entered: 25; °C
